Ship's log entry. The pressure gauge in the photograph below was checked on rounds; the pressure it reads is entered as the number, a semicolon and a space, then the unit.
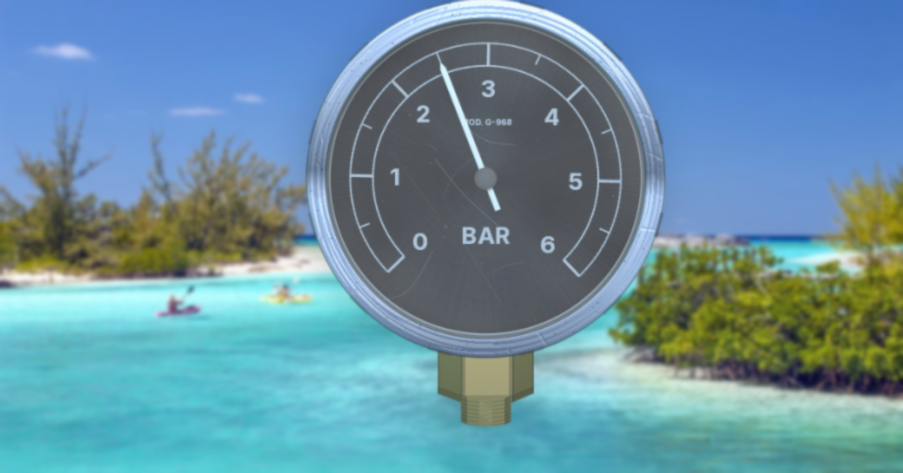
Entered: 2.5; bar
